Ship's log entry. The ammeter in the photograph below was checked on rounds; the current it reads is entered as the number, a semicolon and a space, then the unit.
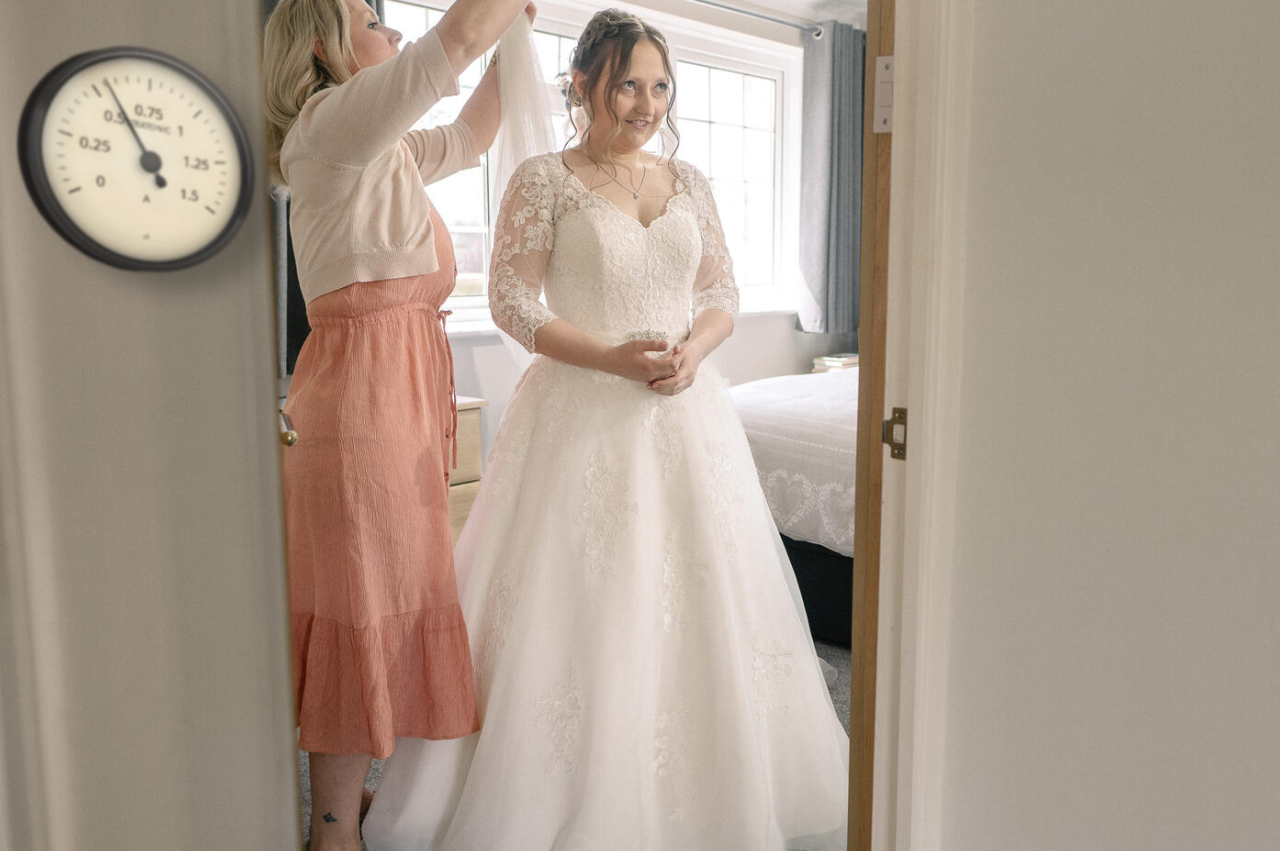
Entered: 0.55; A
